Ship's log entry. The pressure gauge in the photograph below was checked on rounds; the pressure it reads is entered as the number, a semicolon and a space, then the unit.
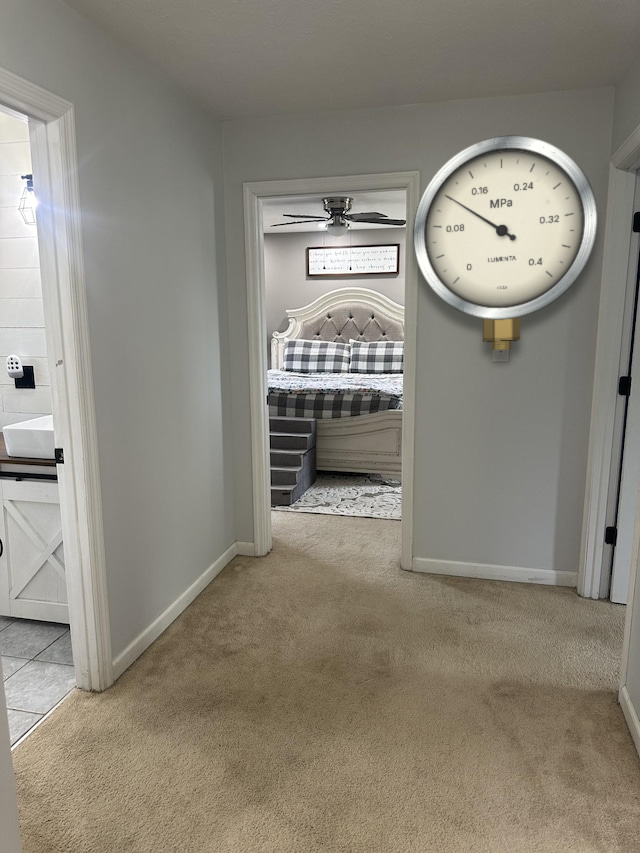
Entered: 0.12; MPa
